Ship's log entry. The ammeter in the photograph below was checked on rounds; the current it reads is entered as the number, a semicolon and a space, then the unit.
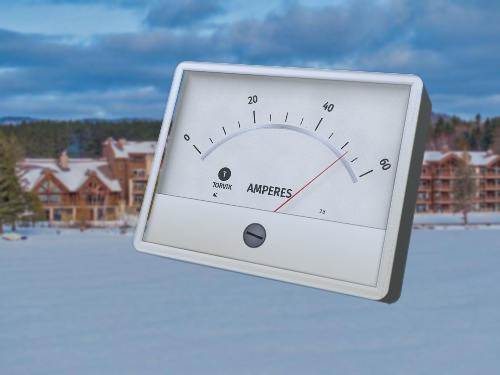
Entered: 52.5; A
